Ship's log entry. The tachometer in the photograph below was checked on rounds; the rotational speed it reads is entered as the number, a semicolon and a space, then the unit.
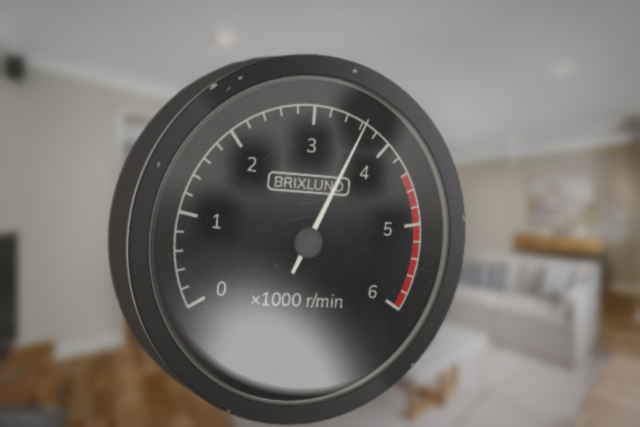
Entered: 3600; rpm
